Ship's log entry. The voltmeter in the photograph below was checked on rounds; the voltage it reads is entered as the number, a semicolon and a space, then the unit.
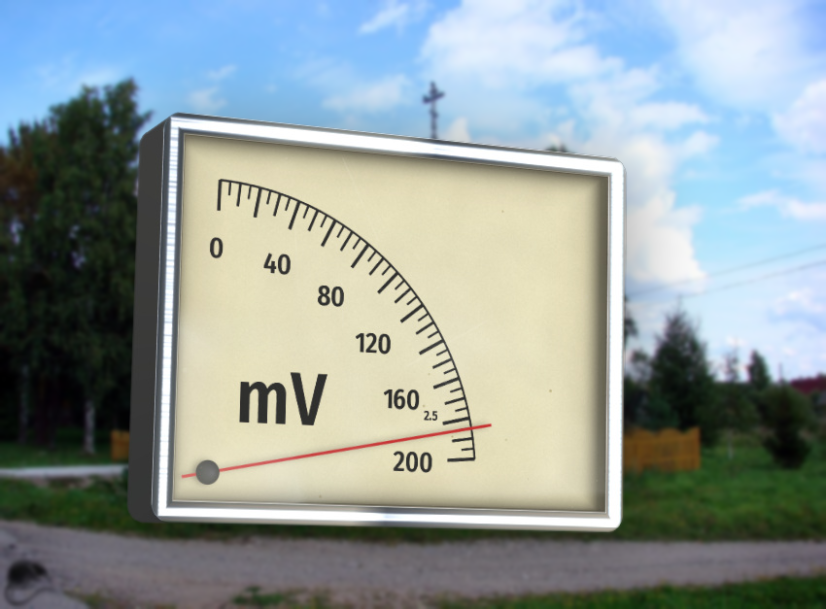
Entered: 185; mV
